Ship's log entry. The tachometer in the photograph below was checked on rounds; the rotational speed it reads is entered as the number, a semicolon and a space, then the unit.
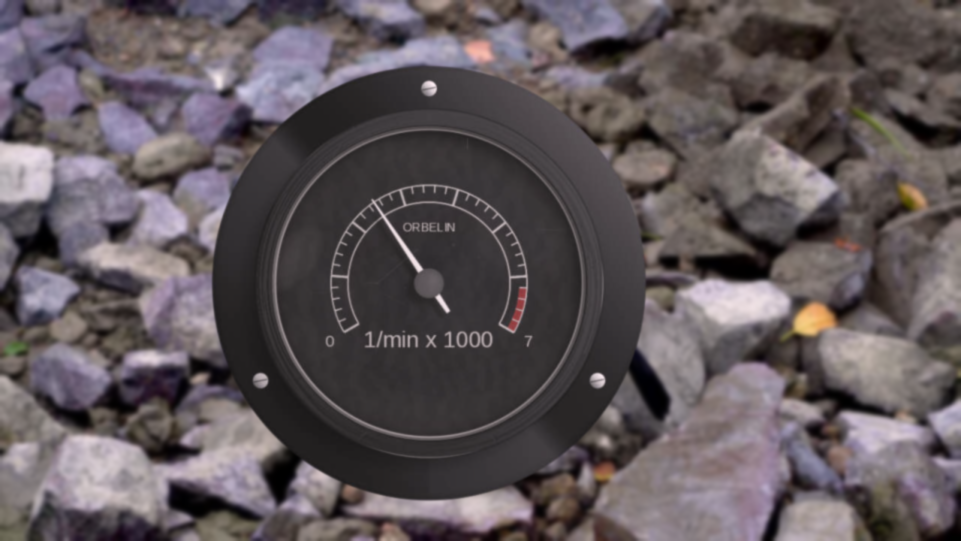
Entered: 2500; rpm
